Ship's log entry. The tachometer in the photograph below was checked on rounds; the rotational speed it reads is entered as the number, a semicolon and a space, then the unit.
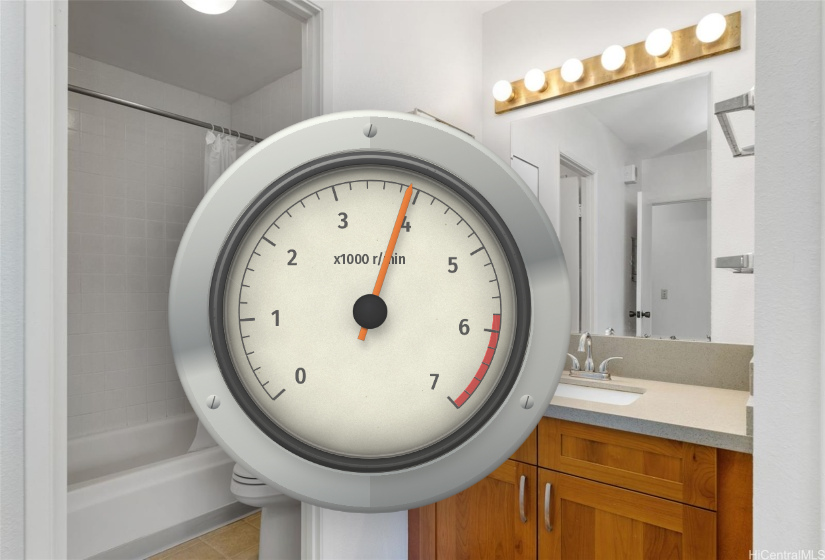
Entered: 3900; rpm
